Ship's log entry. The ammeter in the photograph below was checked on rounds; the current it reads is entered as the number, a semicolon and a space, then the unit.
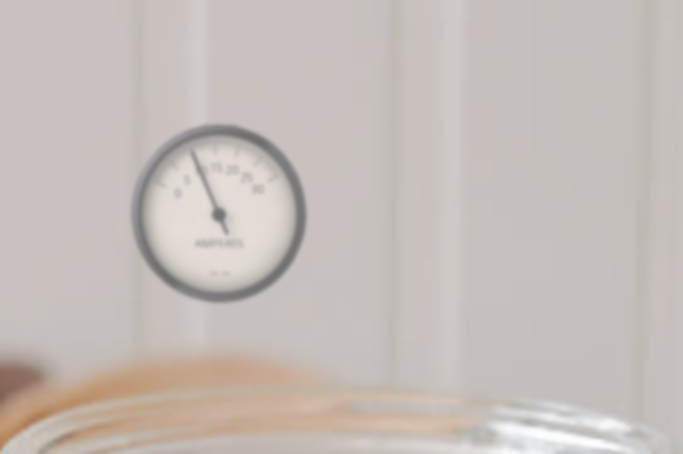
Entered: 10; A
